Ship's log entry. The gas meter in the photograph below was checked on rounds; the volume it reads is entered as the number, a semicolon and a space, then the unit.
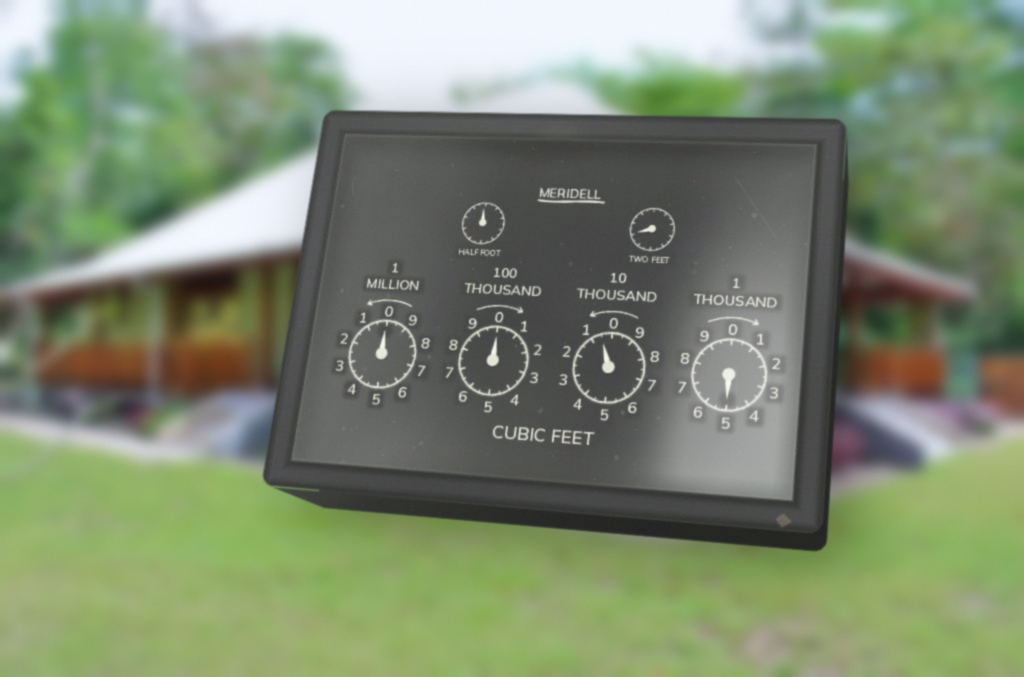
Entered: 500; ft³
